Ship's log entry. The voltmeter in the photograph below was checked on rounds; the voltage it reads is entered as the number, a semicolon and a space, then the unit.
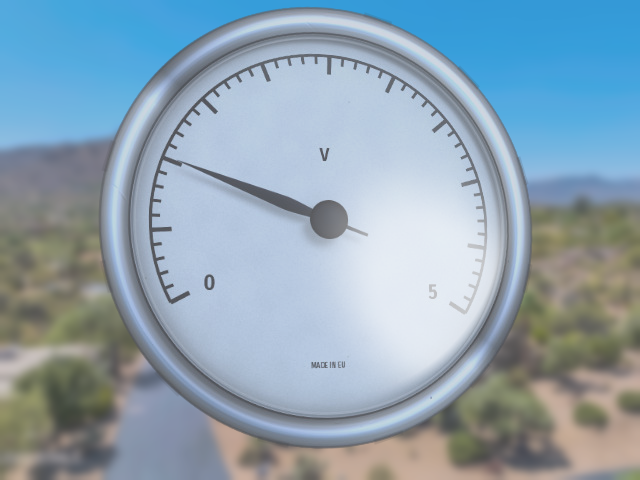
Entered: 1; V
